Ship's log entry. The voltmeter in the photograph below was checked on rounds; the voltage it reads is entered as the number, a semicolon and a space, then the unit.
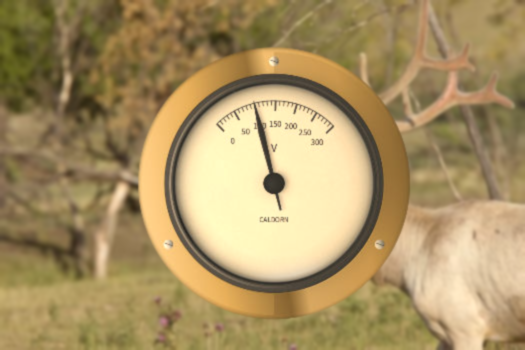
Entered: 100; V
